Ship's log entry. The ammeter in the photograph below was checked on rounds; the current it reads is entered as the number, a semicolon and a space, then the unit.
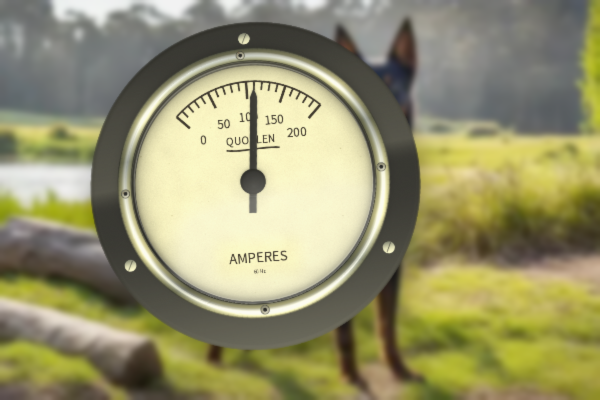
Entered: 110; A
